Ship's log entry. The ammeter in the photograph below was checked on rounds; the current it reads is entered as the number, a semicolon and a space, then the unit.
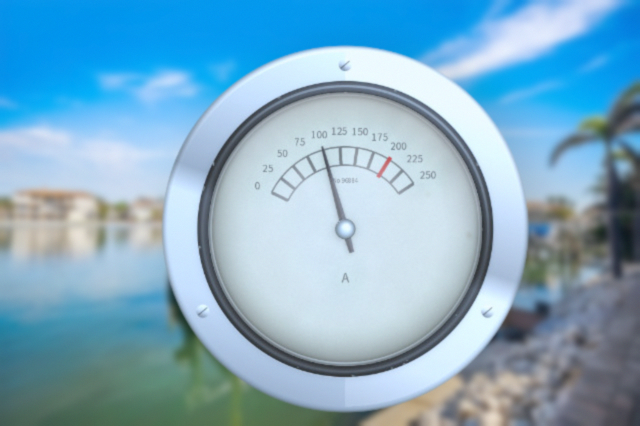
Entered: 100; A
